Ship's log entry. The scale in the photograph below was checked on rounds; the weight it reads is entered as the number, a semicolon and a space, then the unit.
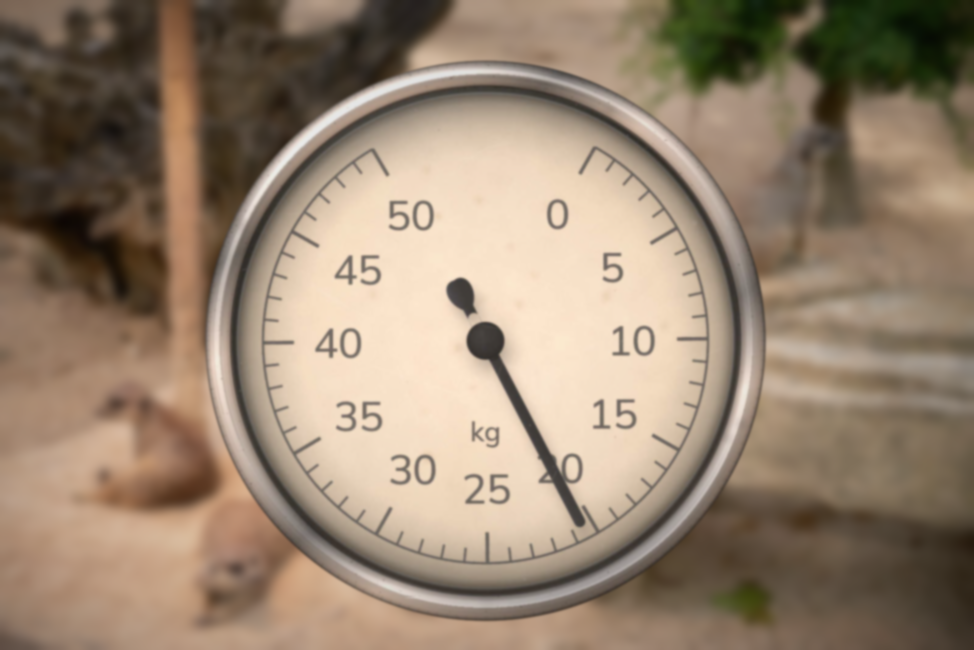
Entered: 20.5; kg
